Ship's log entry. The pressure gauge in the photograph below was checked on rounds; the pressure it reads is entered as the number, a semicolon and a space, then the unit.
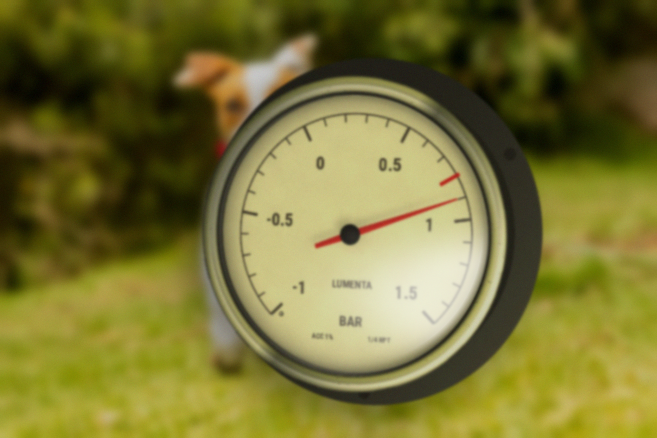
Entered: 0.9; bar
